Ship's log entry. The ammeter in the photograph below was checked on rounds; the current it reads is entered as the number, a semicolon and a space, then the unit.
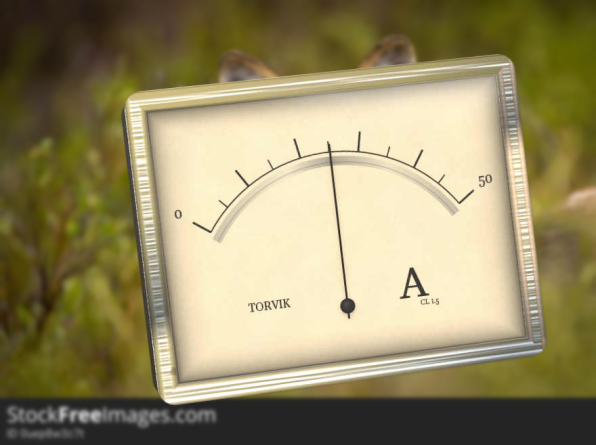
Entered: 25; A
